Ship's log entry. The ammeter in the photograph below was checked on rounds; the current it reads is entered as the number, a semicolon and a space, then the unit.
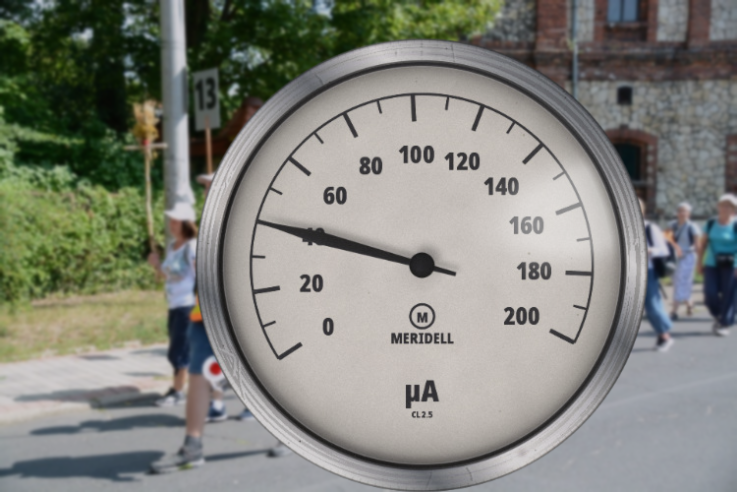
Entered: 40; µA
